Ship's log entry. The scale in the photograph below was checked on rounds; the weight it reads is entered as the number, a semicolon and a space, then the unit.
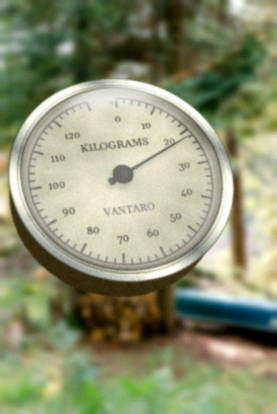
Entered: 22; kg
